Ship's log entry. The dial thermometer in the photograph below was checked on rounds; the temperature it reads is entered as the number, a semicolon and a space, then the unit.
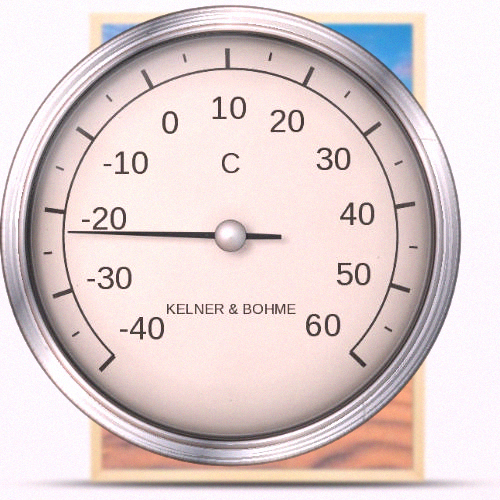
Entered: -22.5; °C
